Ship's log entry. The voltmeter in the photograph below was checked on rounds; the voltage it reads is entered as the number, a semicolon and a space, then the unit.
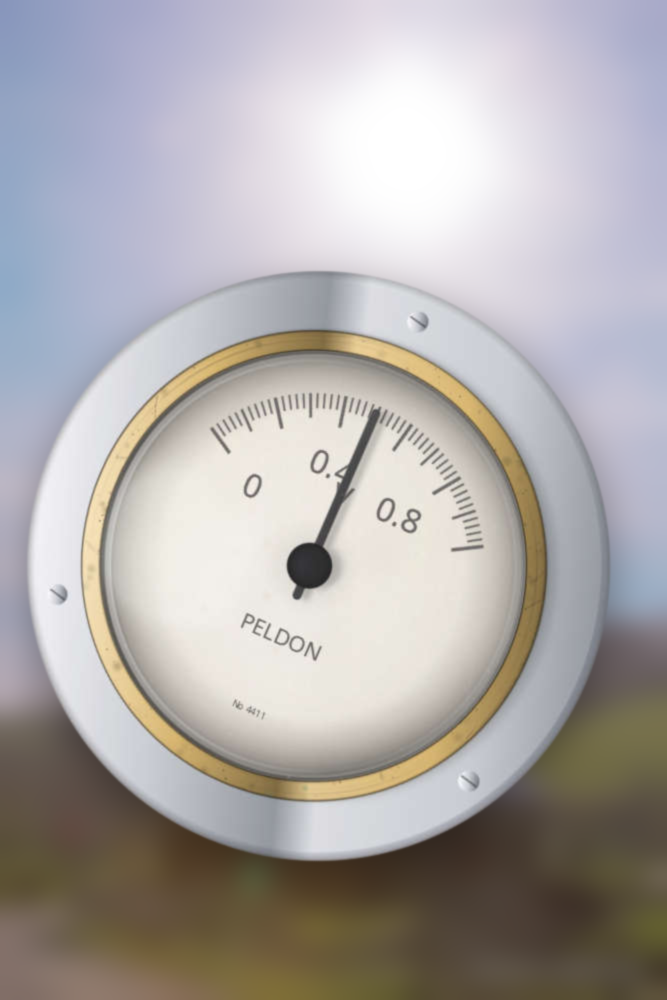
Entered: 0.5; V
